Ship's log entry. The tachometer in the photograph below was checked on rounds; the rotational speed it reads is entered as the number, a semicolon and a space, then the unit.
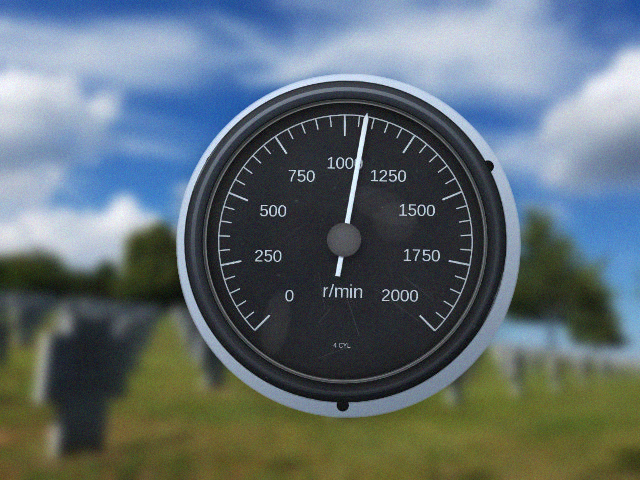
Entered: 1075; rpm
